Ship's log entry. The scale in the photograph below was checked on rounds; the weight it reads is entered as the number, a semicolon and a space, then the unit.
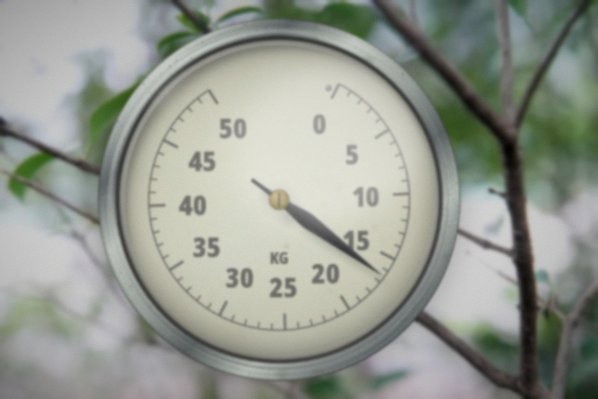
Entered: 16.5; kg
